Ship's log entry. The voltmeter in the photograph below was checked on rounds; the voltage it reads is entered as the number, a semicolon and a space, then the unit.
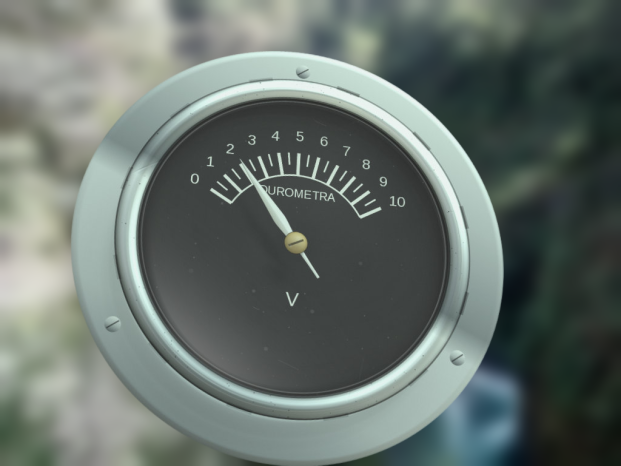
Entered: 2; V
